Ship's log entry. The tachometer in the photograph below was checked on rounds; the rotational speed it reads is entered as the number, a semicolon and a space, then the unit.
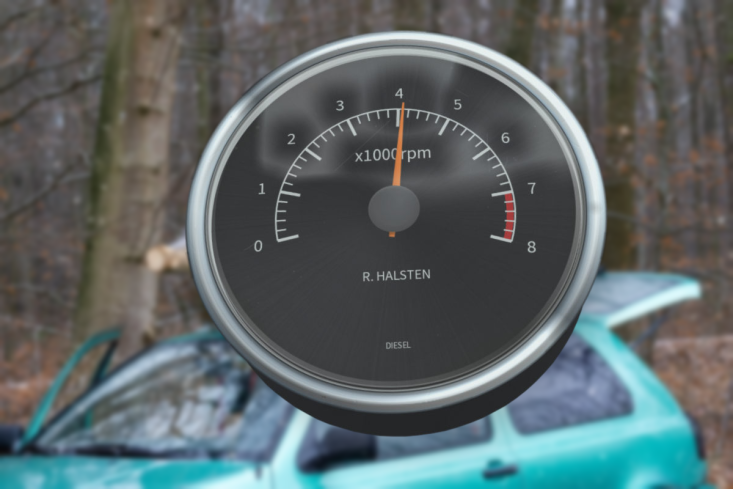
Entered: 4100; rpm
